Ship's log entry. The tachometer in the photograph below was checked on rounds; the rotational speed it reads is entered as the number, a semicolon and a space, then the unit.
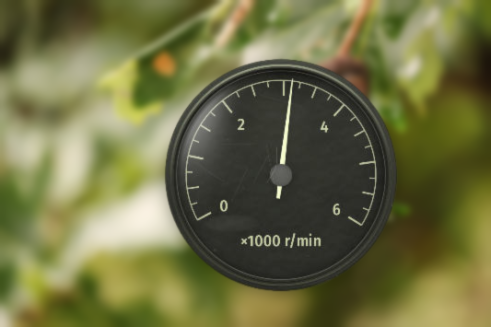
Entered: 3125; rpm
